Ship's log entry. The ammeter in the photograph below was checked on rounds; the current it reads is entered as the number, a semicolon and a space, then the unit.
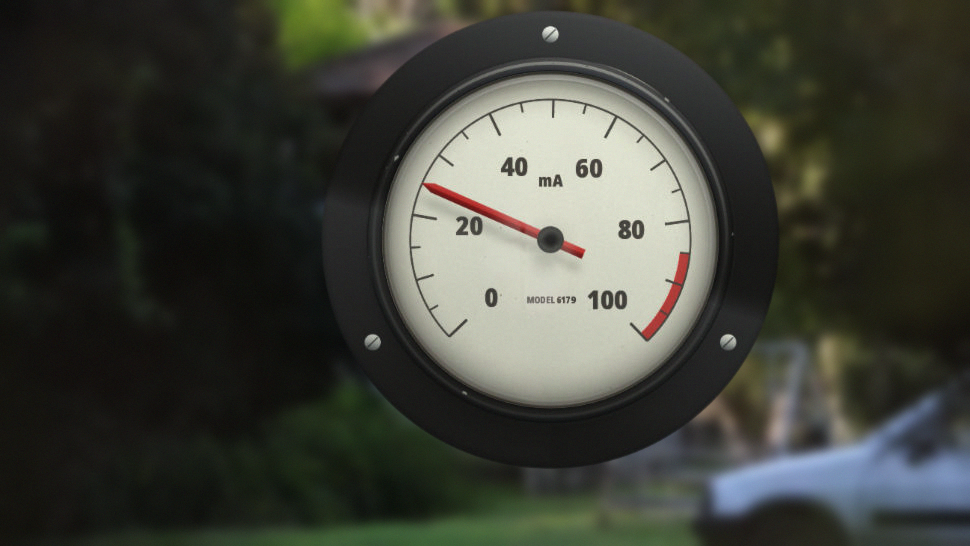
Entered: 25; mA
